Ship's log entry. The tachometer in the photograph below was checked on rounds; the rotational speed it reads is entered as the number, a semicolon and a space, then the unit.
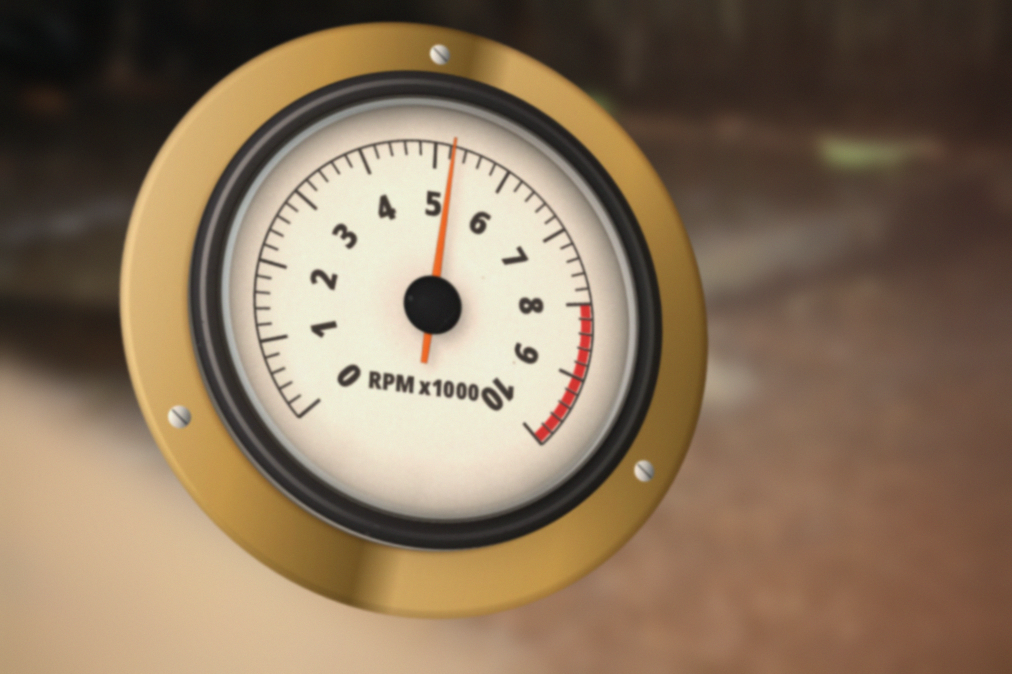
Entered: 5200; rpm
